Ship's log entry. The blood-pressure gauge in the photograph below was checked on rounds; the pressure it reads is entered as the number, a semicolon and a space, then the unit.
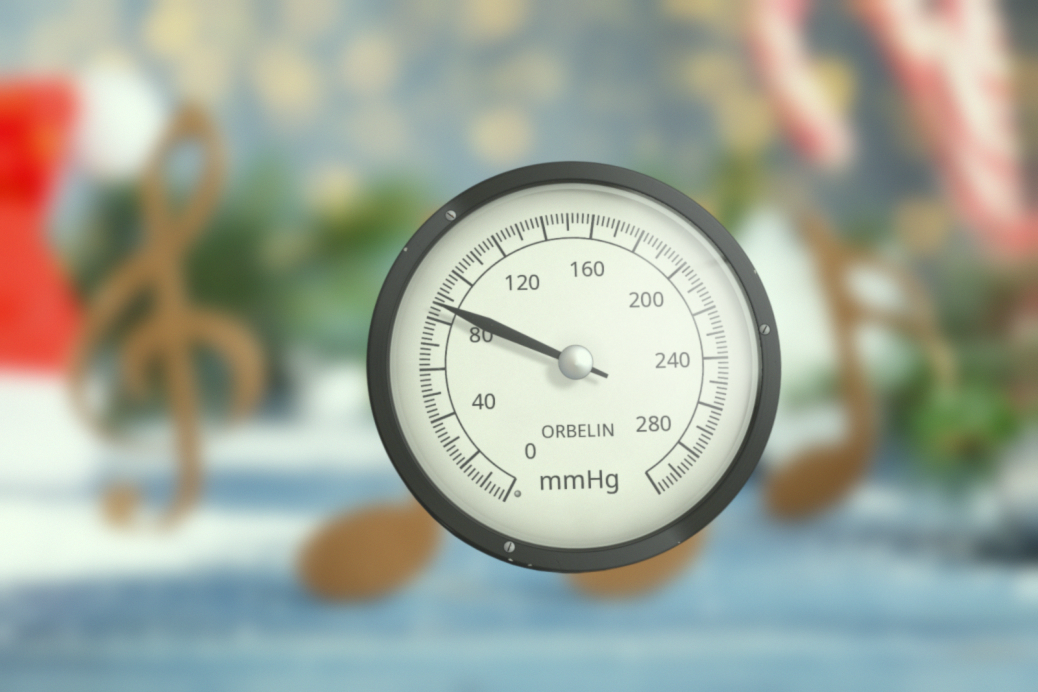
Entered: 86; mmHg
